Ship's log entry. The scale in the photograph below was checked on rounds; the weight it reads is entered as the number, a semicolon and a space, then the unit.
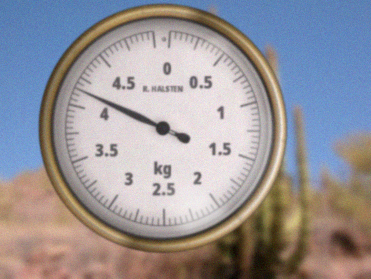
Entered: 4.15; kg
